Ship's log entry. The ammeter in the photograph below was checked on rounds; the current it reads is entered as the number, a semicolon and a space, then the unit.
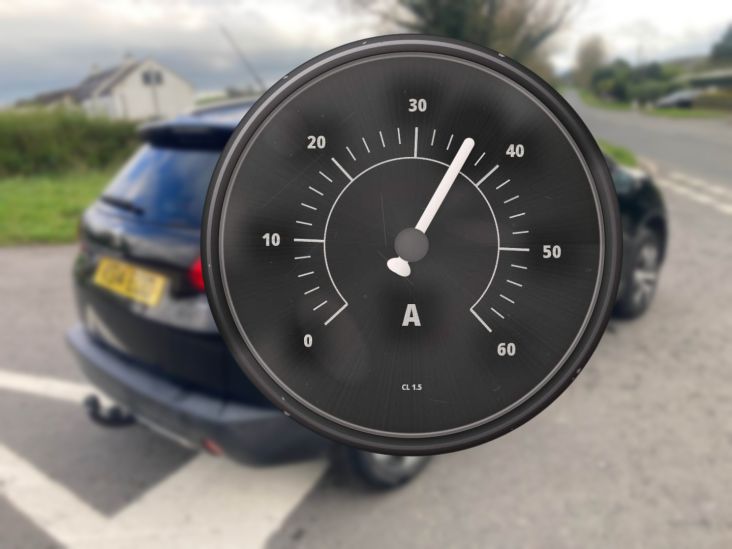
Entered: 36; A
